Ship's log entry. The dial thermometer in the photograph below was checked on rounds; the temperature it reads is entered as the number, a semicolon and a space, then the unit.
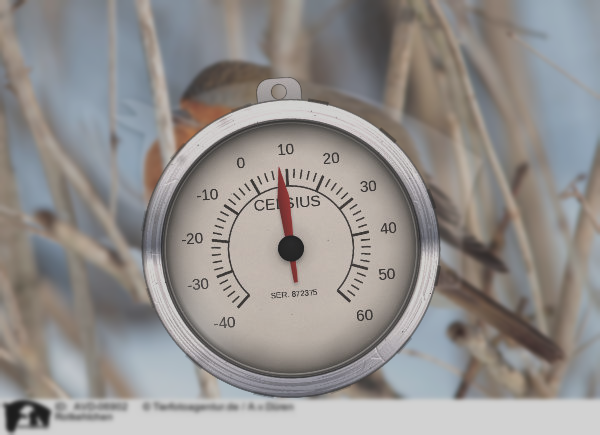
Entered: 8; °C
